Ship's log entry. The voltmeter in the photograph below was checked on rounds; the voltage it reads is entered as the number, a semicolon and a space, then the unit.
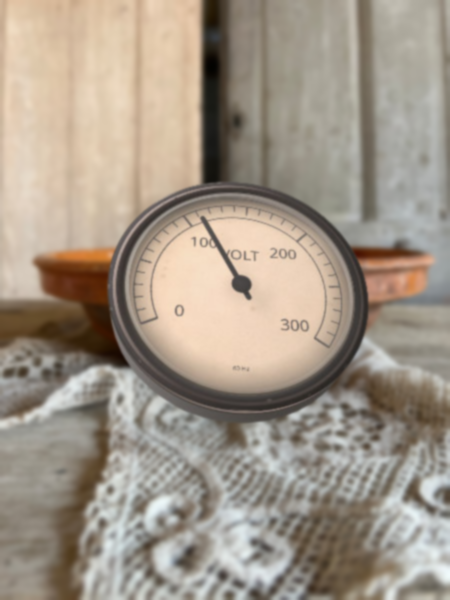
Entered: 110; V
